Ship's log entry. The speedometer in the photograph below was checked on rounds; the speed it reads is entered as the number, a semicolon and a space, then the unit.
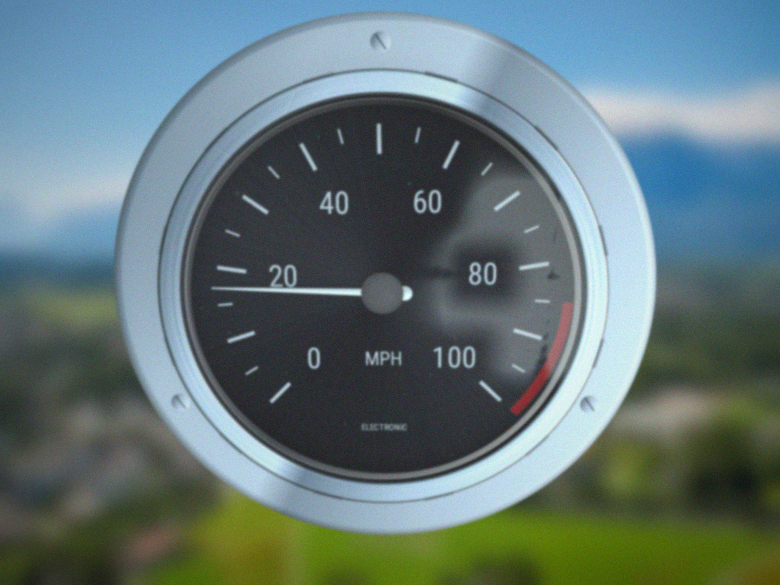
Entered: 17.5; mph
